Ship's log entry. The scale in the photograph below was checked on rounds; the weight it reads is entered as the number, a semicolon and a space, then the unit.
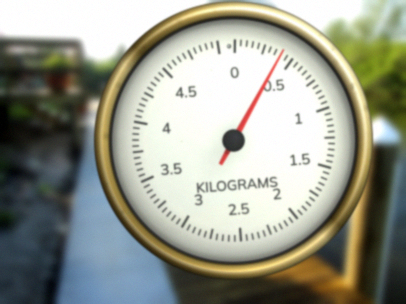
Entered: 0.4; kg
